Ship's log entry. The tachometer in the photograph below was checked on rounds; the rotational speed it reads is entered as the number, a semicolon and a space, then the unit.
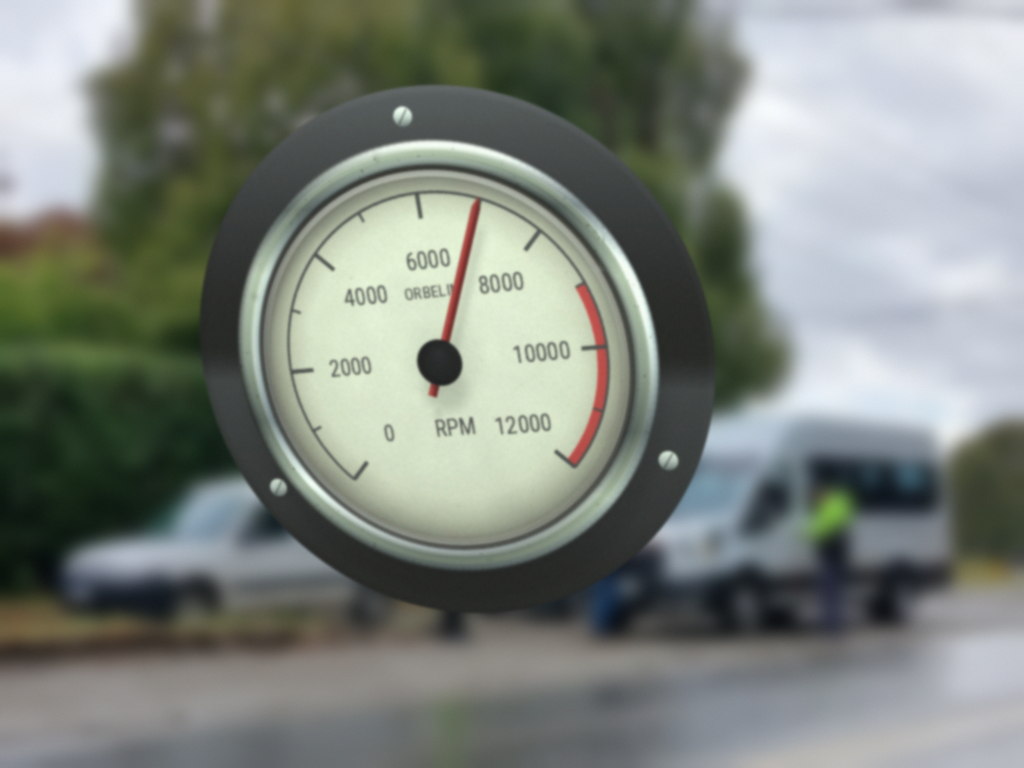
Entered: 7000; rpm
